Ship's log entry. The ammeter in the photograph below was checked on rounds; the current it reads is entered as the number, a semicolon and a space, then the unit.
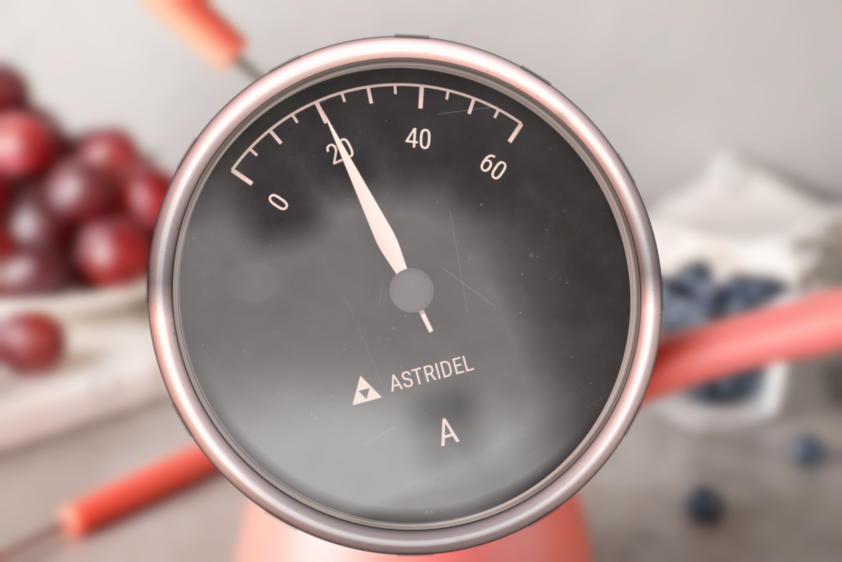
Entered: 20; A
